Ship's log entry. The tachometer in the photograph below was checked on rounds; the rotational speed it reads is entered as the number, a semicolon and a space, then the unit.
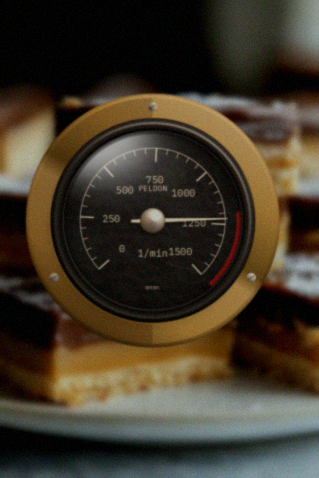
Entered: 1225; rpm
